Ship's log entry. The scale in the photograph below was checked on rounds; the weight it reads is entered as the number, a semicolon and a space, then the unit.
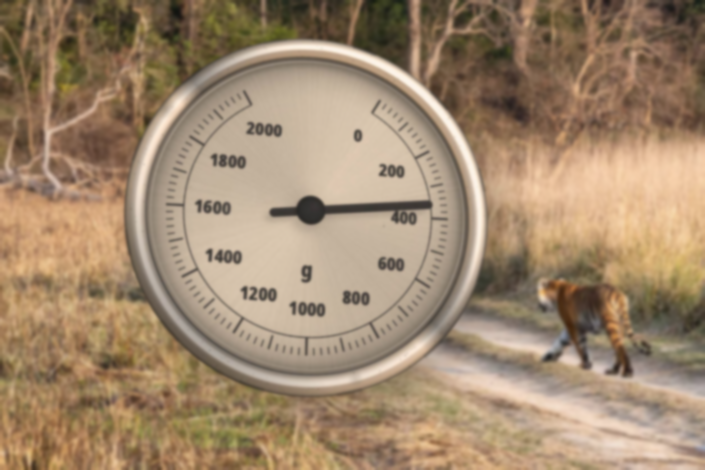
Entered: 360; g
